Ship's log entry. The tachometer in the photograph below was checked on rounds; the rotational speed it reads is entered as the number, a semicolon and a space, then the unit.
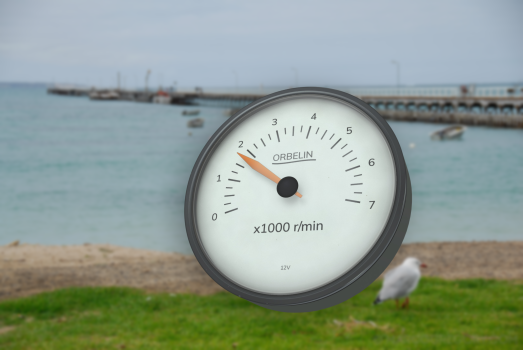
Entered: 1750; rpm
